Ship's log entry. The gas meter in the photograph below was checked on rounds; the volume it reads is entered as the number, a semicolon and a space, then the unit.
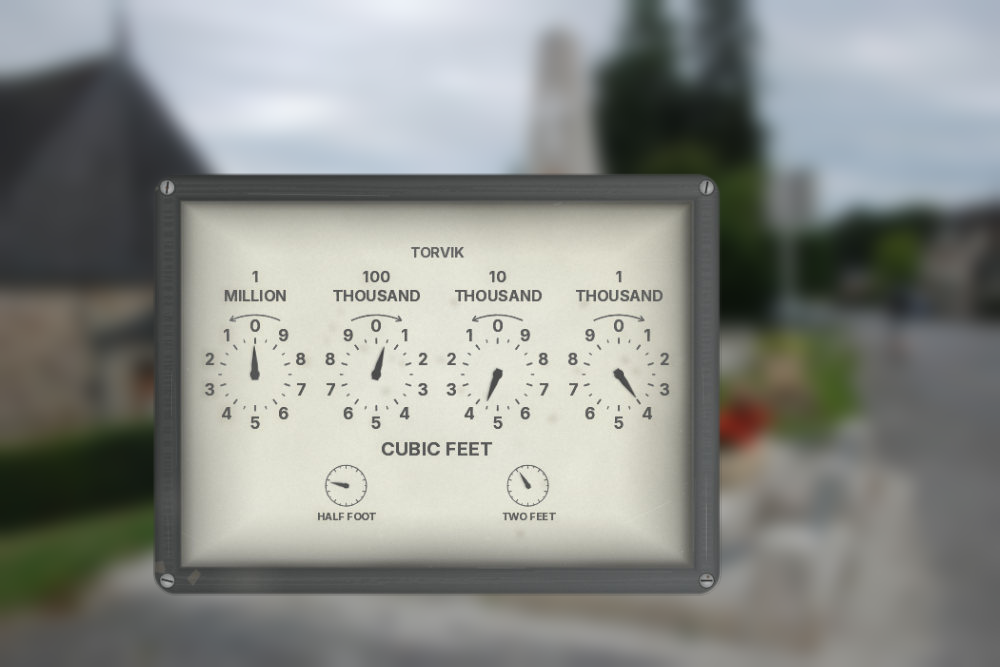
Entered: 4400; ft³
